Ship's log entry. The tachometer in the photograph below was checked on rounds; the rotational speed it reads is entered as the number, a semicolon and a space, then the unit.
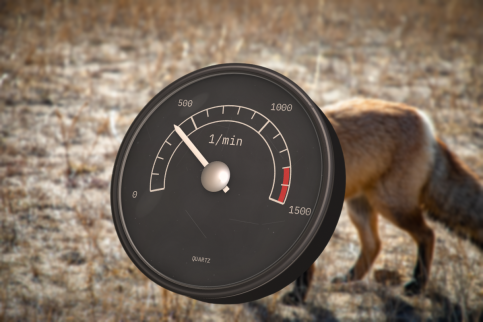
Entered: 400; rpm
